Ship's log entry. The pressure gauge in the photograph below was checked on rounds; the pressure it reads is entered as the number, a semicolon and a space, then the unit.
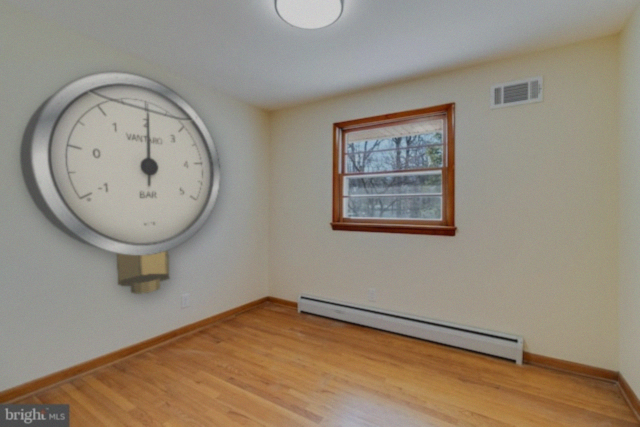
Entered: 2; bar
